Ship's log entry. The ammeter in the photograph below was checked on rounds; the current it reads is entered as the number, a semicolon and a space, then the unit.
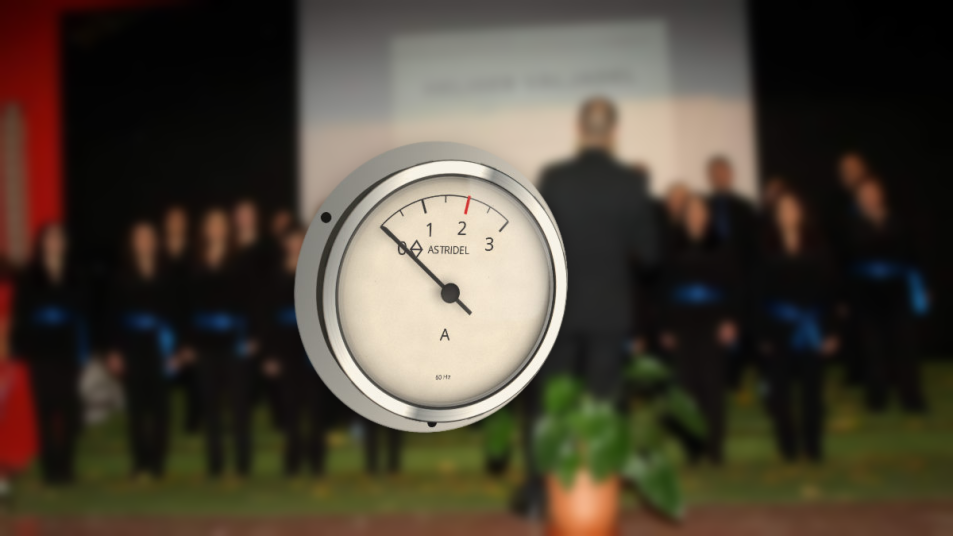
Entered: 0; A
